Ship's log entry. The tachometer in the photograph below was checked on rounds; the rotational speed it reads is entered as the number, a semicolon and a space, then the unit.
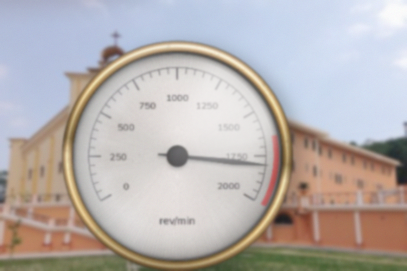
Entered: 1800; rpm
